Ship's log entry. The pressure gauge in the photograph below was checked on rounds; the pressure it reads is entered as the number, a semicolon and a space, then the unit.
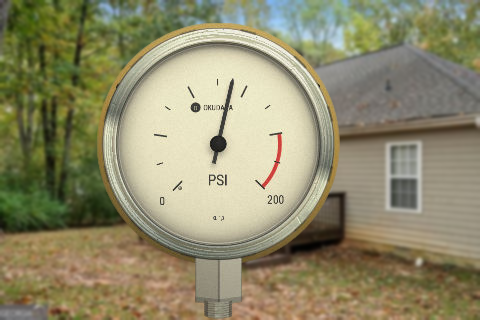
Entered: 110; psi
